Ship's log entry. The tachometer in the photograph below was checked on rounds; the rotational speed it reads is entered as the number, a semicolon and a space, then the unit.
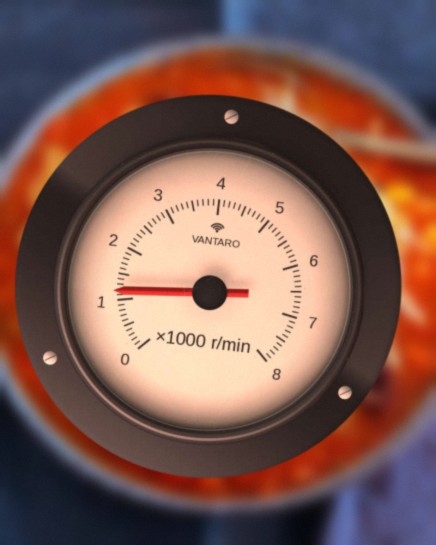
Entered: 1200; rpm
